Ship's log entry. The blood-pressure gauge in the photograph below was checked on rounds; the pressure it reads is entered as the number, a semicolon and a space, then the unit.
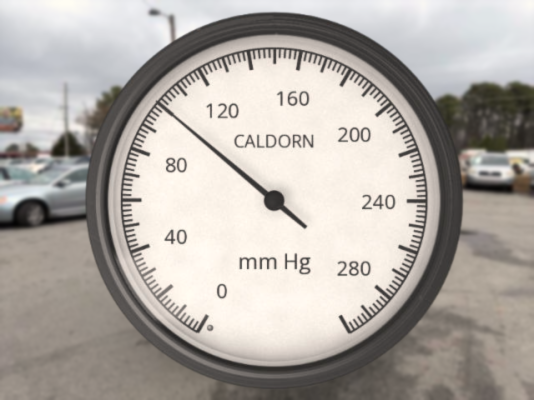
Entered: 100; mmHg
